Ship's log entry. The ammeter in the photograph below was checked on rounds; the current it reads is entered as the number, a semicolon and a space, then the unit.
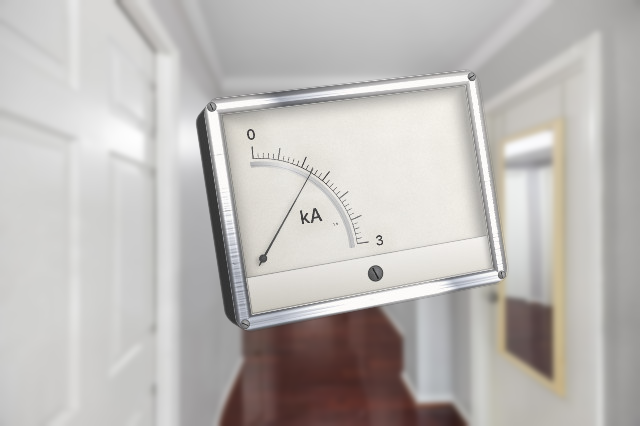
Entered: 1.2; kA
